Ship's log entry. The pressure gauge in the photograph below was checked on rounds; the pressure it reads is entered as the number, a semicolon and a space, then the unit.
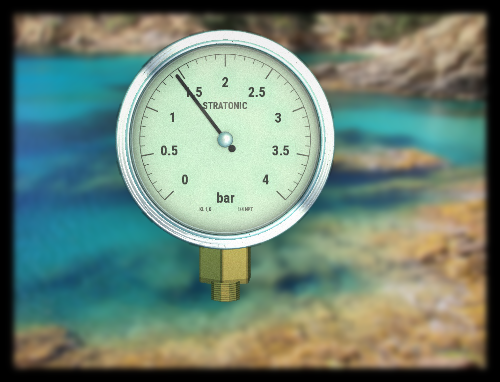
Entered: 1.45; bar
